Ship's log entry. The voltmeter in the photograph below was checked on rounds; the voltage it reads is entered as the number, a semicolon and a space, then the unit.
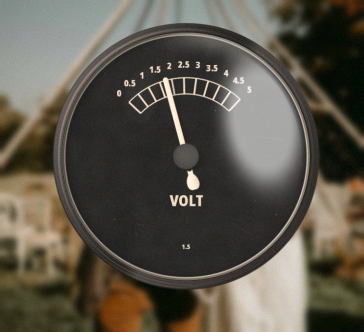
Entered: 1.75; V
